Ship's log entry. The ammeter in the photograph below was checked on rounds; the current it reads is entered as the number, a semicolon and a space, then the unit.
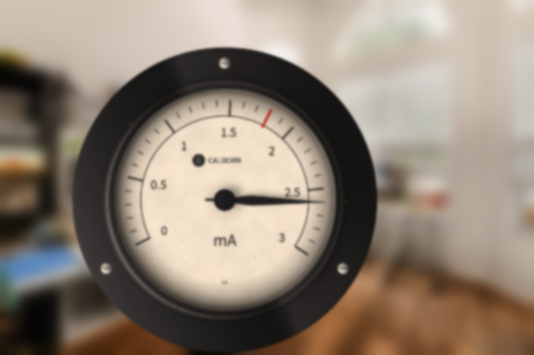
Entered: 2.6; mA
